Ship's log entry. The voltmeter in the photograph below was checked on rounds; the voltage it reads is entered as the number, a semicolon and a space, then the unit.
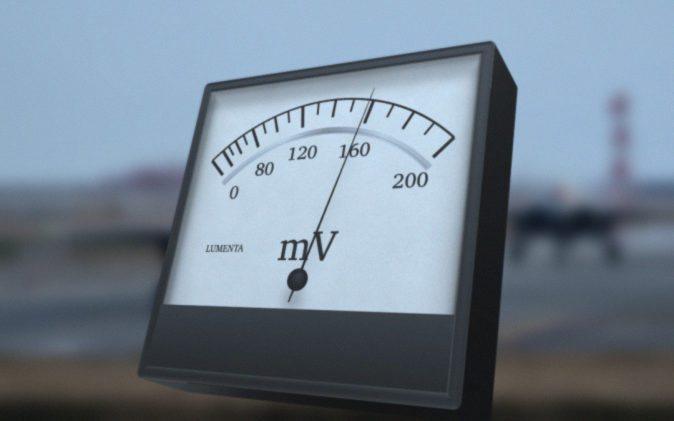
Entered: 160; mV
